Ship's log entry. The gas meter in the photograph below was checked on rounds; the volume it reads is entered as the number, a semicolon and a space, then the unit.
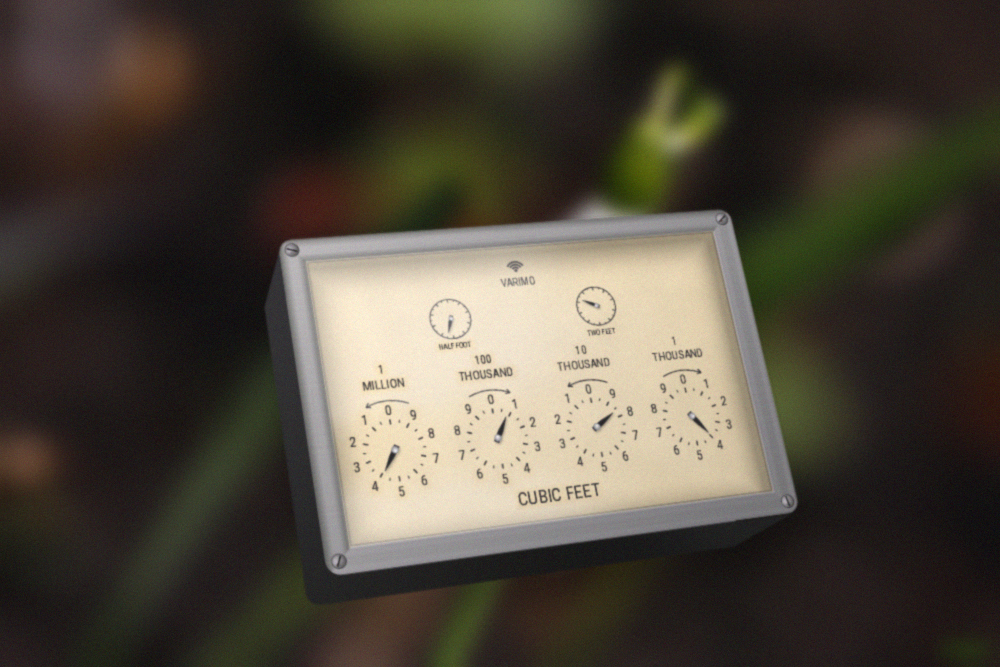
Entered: 408400; ft³
